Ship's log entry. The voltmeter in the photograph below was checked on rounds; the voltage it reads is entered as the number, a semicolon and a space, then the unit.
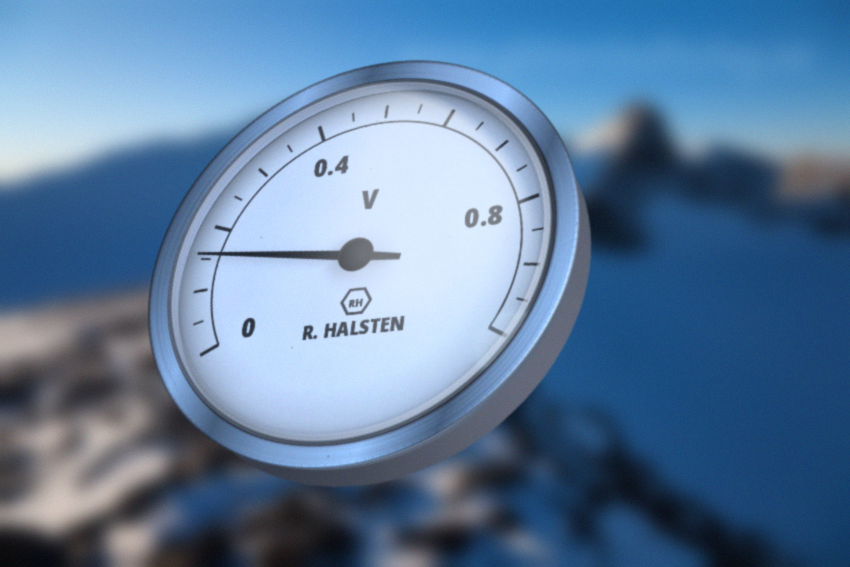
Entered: 0.15; V
